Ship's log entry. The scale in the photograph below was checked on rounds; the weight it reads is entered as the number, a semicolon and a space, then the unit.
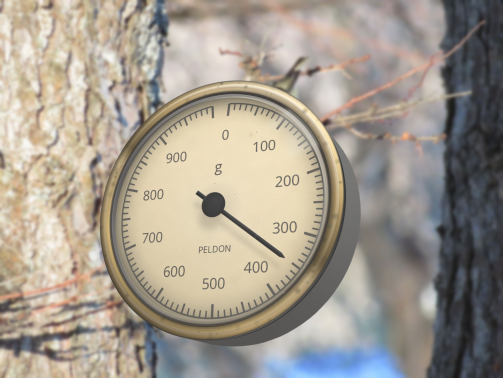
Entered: 350; g
